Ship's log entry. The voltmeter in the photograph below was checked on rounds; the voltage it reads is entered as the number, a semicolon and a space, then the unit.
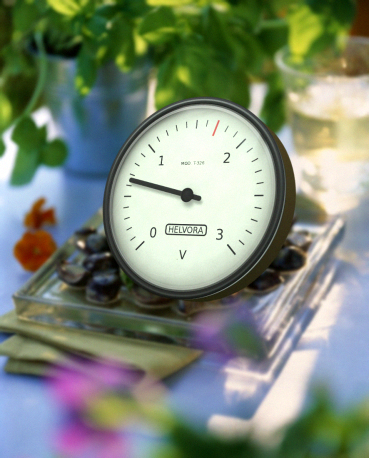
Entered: 0.65; V
